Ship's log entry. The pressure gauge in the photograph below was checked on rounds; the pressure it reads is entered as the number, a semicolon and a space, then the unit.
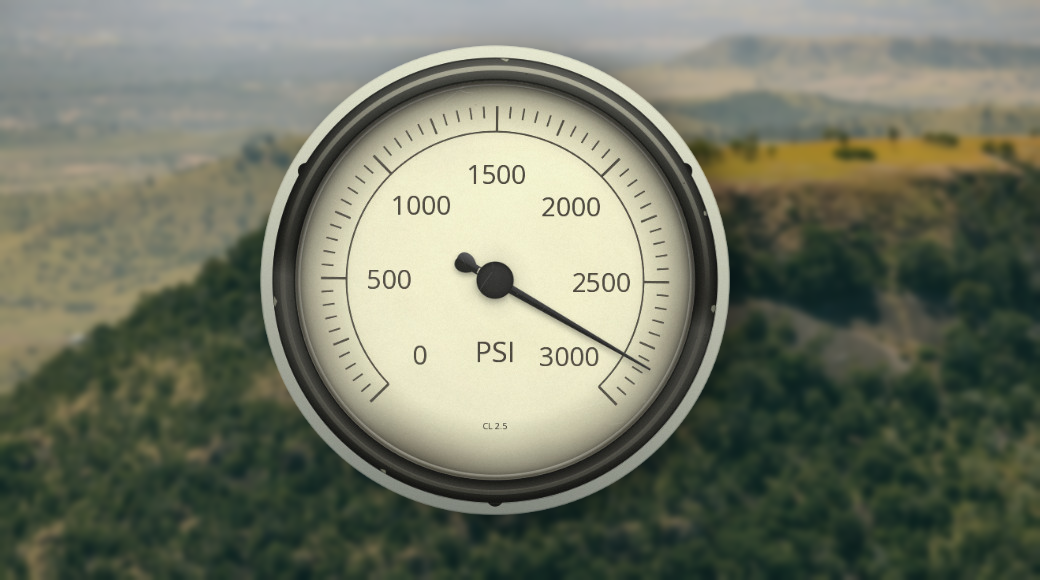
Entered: 2825; psi
